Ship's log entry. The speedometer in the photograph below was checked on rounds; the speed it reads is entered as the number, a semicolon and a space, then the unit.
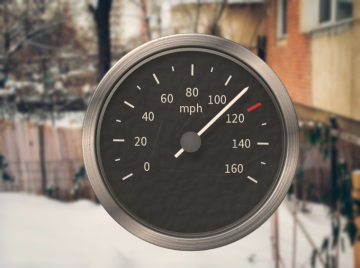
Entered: 110; mph
